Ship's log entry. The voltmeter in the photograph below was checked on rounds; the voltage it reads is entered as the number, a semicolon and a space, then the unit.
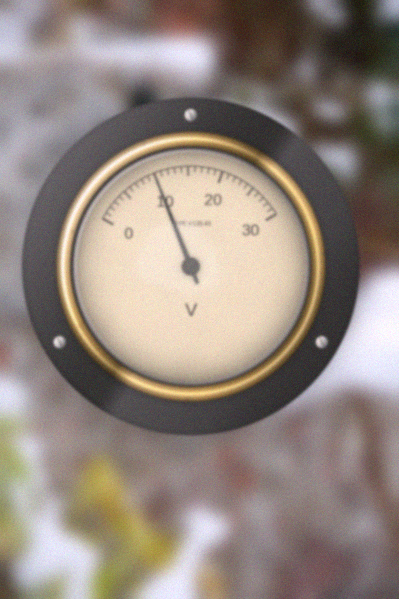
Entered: 10; V
